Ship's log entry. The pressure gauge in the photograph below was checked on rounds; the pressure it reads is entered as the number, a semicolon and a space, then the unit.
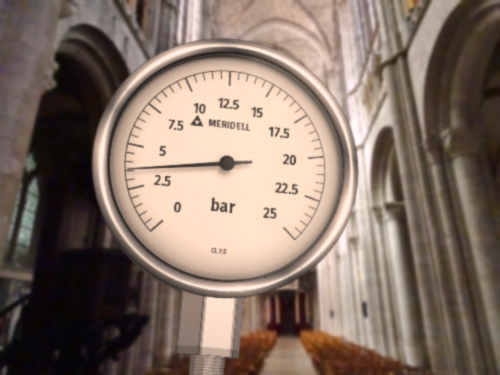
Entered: 3.5; bar
